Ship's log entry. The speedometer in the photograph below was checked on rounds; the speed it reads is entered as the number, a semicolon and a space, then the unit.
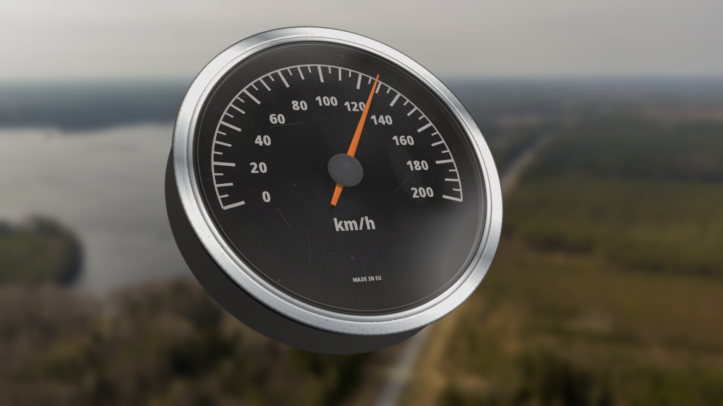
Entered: 127.5; km/h
